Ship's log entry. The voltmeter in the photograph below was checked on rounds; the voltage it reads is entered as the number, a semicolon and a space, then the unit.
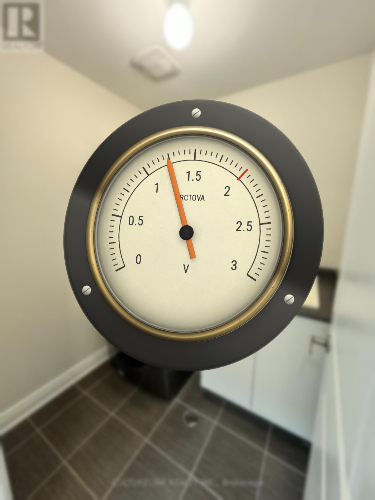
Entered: 1.25; V
